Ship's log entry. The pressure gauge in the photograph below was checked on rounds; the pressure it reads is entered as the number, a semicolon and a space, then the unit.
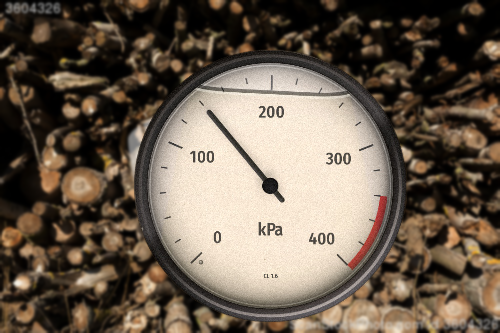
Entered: 140; kPa
